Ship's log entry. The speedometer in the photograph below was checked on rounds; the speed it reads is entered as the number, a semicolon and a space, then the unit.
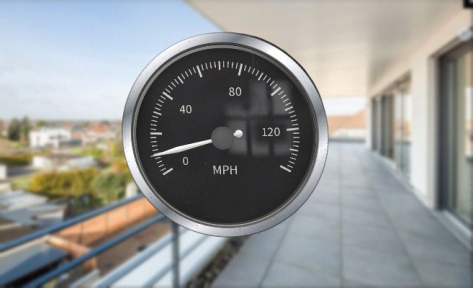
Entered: 10; mph
